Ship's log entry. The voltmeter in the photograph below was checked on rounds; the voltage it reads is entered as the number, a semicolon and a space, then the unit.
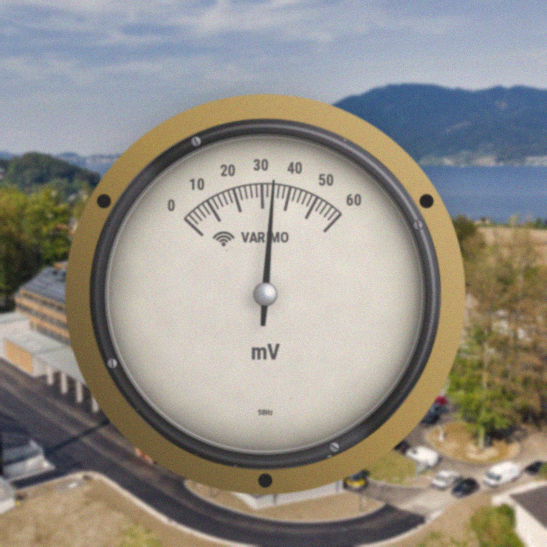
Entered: 34; mV
